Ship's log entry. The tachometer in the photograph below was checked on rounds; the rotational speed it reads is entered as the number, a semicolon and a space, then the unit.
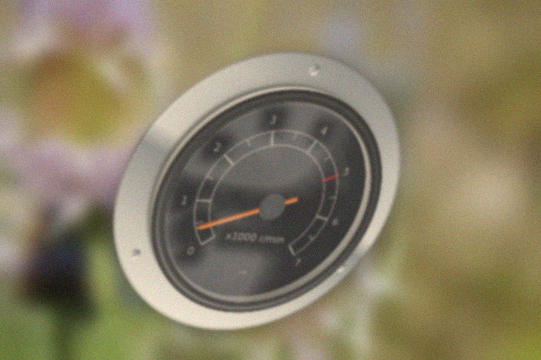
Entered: 500; rpm
